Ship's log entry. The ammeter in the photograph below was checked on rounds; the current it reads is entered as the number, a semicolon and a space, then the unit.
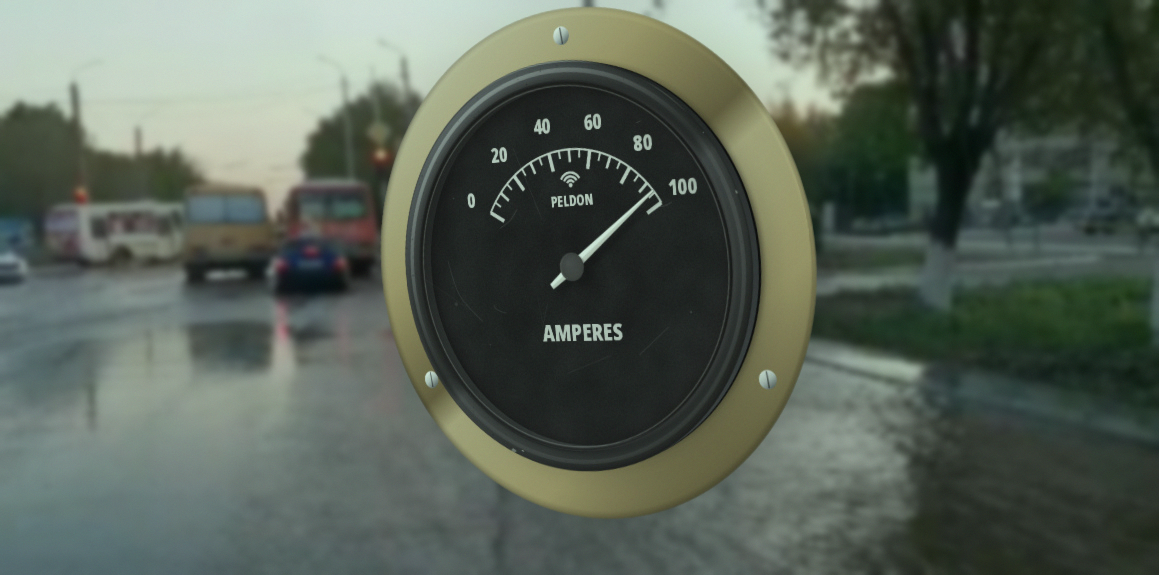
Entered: 95; A
